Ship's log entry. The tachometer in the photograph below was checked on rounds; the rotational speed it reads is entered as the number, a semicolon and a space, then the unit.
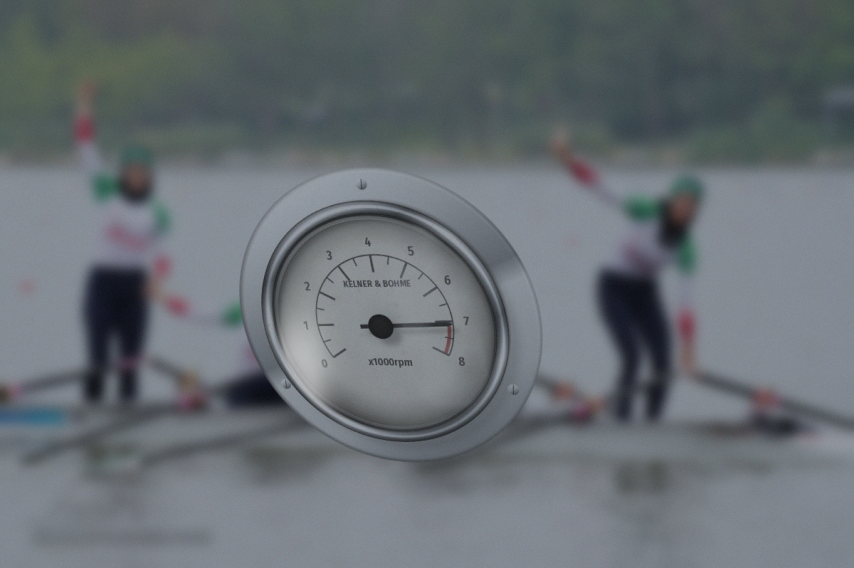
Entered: 7000; rpm
